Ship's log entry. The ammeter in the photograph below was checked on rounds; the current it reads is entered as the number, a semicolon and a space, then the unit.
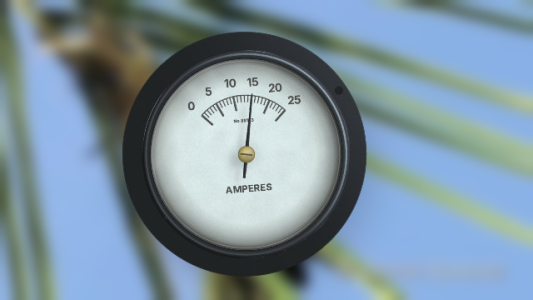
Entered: 15; A
